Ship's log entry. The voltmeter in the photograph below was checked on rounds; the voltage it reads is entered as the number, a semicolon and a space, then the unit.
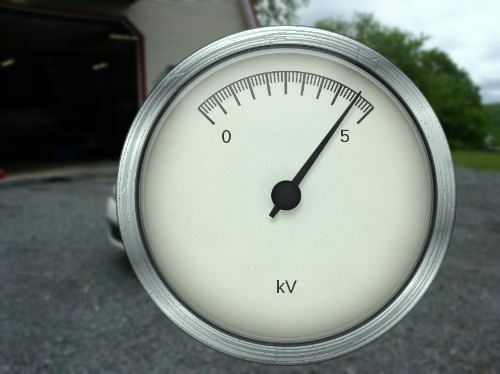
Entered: 4.5; kV
